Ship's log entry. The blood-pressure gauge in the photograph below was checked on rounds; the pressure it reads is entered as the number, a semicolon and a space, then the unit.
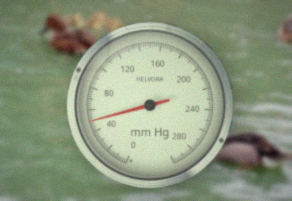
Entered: 50; mmHg
